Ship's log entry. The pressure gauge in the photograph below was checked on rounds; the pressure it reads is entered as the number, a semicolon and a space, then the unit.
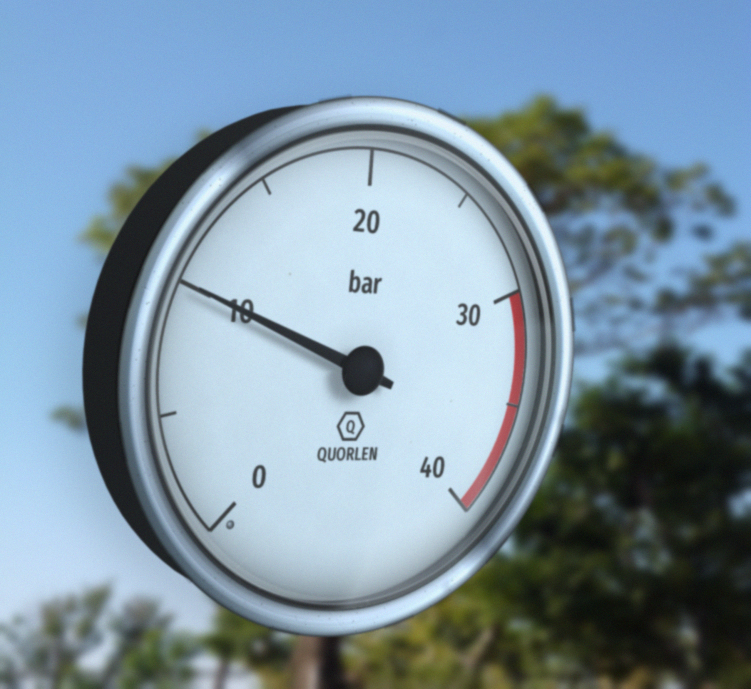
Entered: 10; bar
